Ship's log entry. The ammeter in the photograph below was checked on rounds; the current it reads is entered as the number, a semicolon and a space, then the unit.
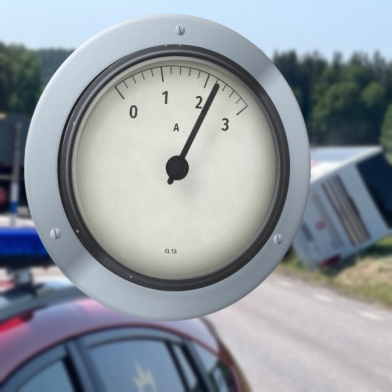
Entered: 2.2; A
